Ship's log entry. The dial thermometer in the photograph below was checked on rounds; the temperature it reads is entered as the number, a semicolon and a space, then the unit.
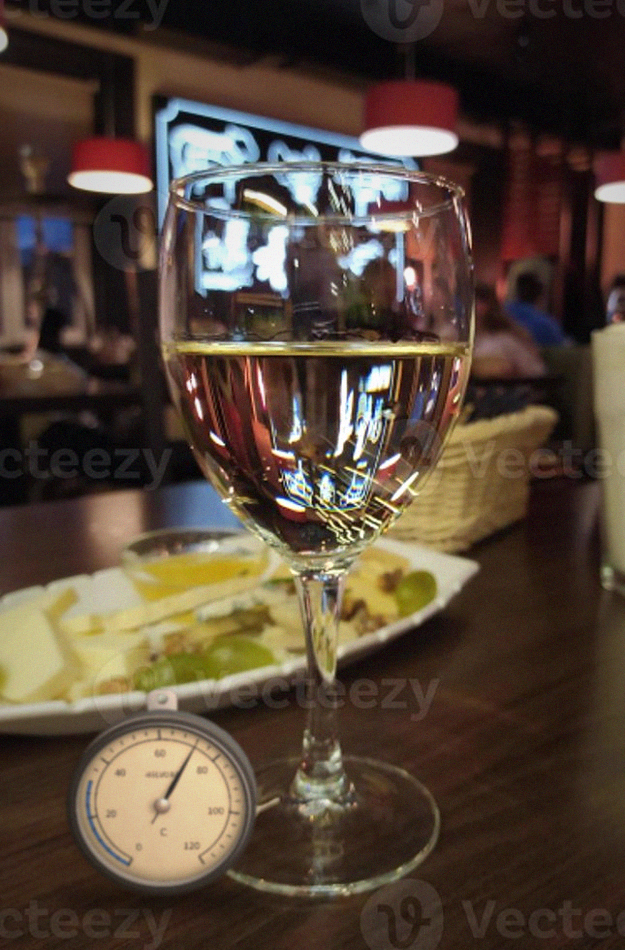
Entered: 72; °C
